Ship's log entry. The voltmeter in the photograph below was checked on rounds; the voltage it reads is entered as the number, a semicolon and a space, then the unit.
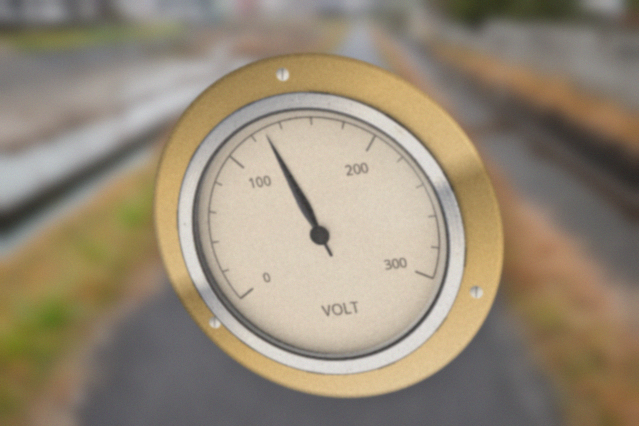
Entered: 130; V
